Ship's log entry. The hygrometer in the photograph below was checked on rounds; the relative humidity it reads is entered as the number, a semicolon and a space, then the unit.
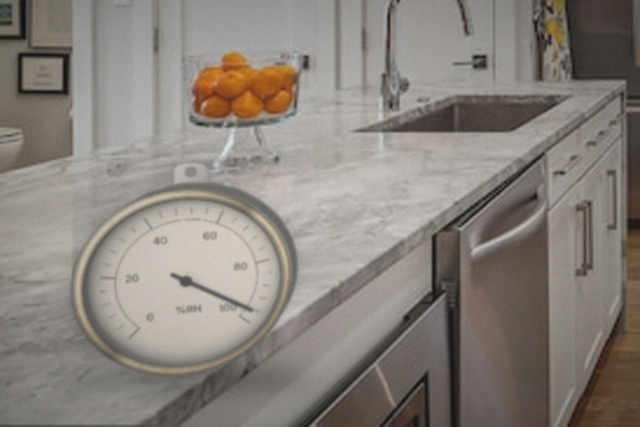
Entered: 96; %
